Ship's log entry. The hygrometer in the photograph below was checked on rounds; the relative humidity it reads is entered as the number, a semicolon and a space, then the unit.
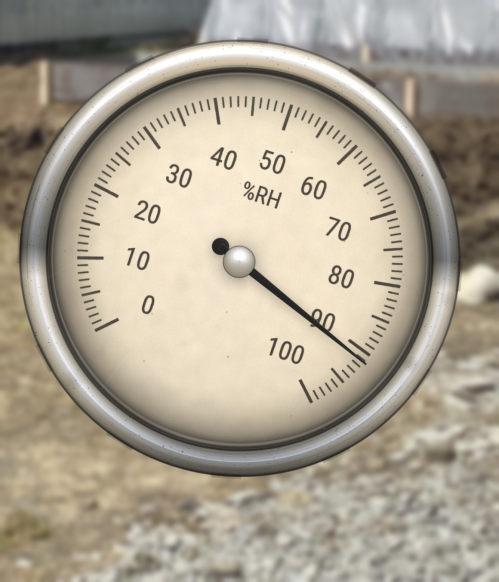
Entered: 91; %
